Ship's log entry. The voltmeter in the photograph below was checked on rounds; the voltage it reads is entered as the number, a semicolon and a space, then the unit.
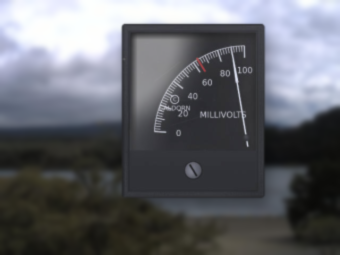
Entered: 90; mV
